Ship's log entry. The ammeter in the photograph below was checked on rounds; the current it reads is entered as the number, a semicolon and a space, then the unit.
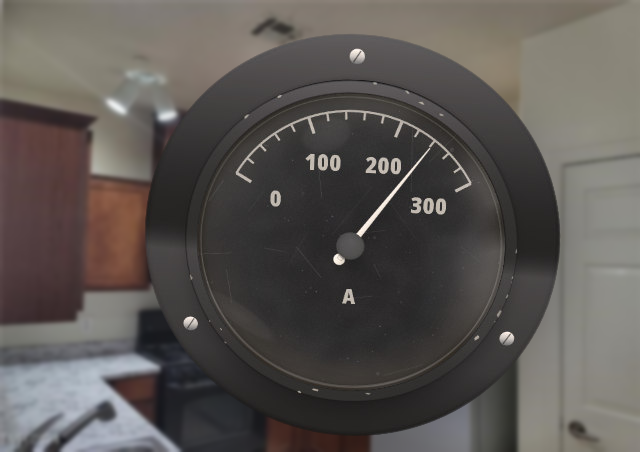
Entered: 240; A
